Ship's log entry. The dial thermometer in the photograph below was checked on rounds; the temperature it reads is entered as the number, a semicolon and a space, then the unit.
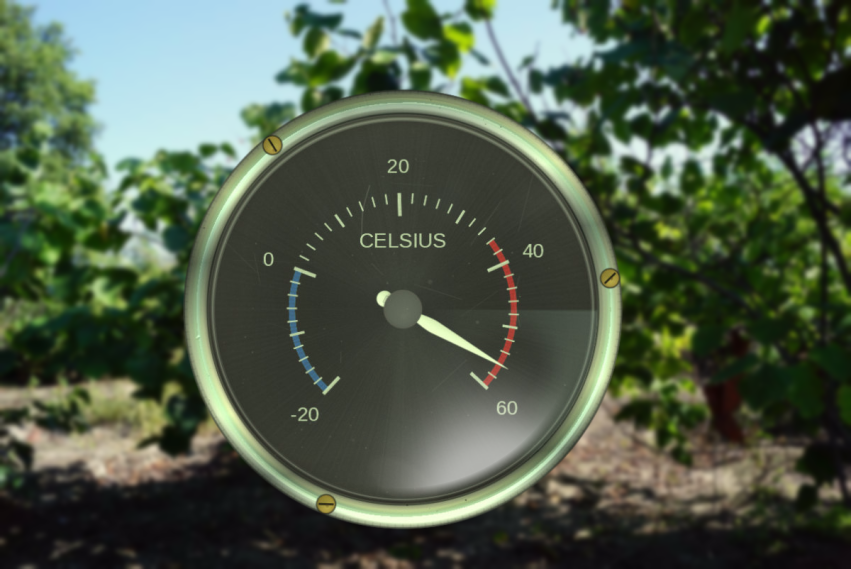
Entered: 56; °C
